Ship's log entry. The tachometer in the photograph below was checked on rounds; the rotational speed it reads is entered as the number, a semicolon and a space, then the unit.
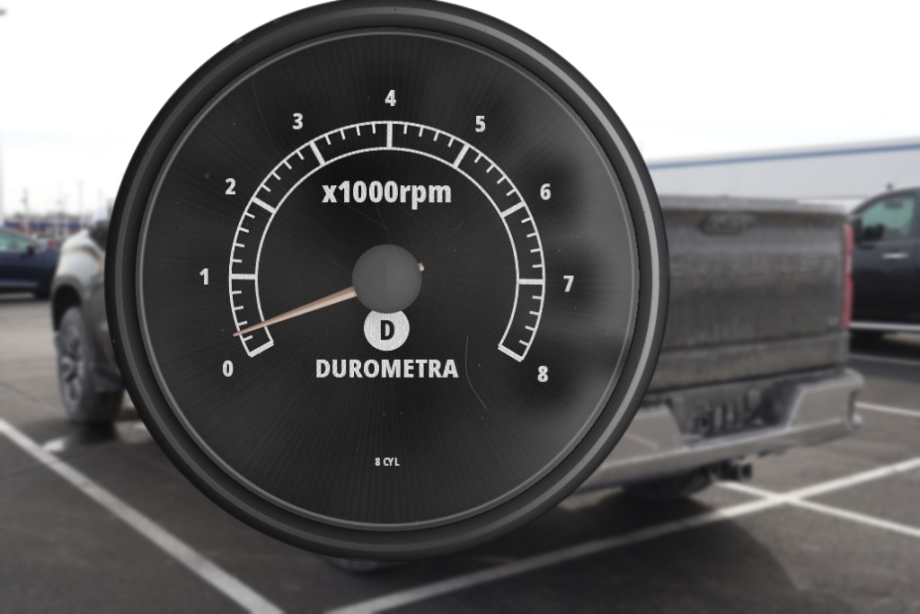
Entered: 300; rpm
